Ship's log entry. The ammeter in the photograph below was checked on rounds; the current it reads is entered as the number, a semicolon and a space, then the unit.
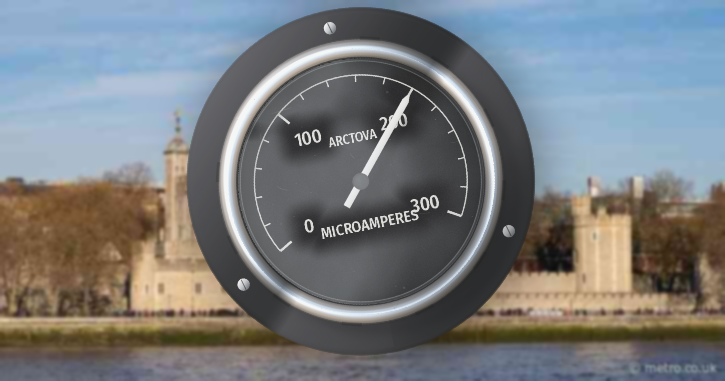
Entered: 200; µA
